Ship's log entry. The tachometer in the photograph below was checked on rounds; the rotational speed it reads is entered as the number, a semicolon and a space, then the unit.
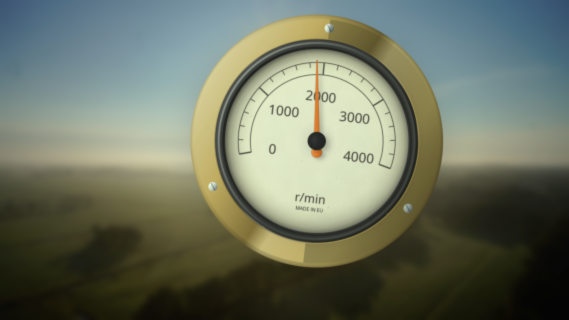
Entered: 1900; rpm
